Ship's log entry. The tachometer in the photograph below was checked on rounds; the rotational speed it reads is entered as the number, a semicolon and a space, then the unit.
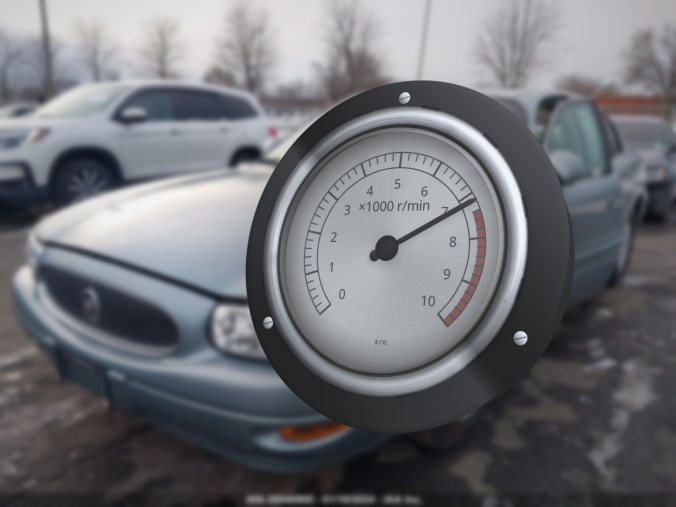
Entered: 7200; rpm
